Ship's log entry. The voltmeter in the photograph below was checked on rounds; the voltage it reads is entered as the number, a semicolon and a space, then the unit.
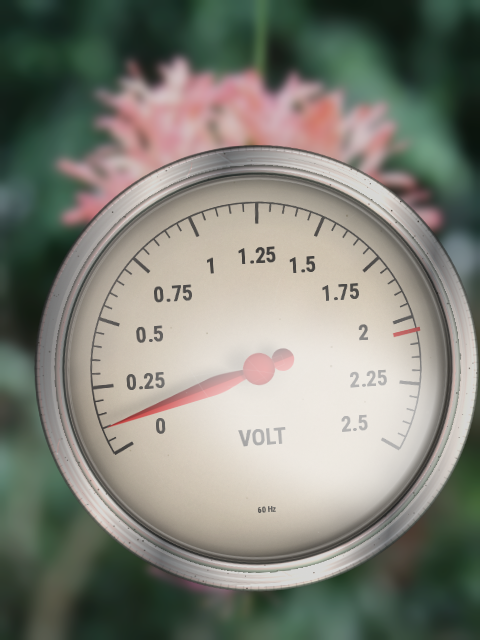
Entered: 0.1; V
